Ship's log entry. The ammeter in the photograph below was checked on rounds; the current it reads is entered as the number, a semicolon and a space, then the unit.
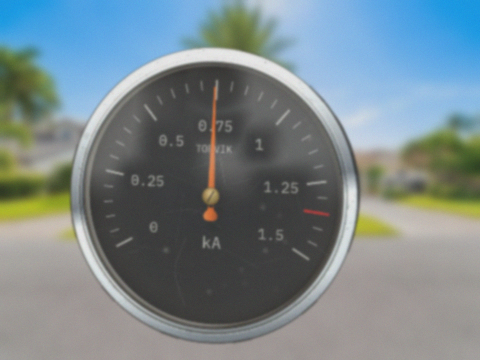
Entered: 0.75; kA
